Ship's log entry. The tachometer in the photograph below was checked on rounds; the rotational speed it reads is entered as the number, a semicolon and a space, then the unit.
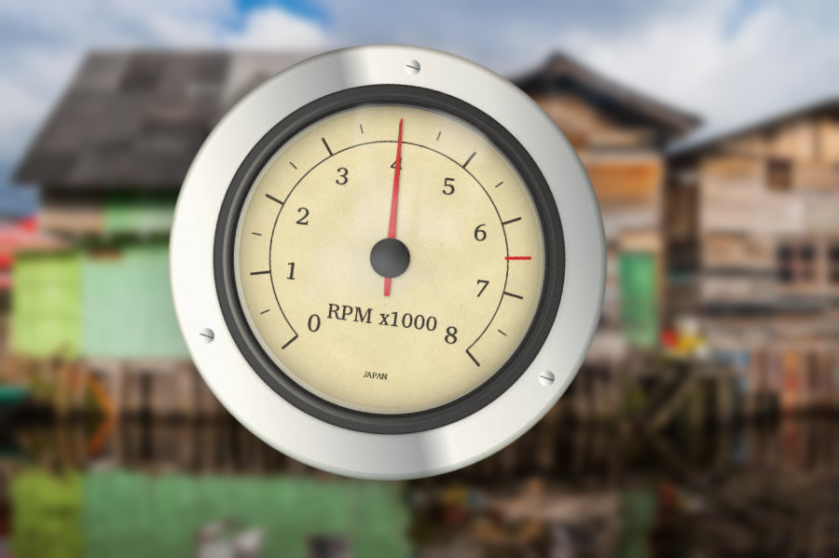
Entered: 4000; rpm
